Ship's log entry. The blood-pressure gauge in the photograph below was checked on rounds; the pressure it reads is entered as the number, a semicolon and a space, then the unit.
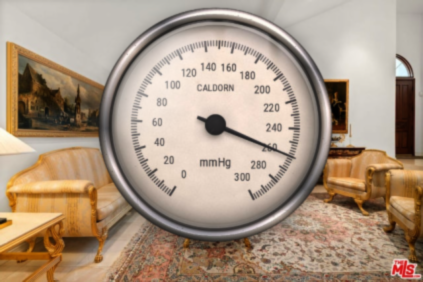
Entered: 260; mmHg
